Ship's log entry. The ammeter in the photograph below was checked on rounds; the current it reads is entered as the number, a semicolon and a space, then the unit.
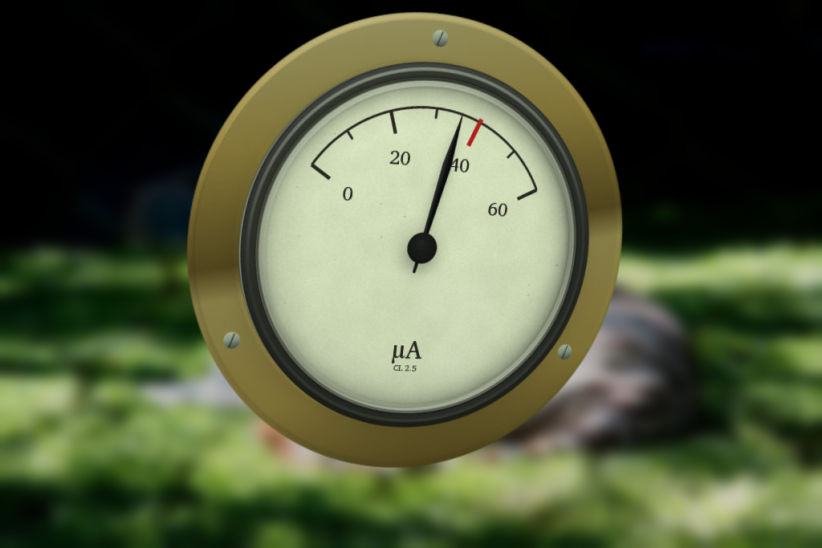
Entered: 35; µA
